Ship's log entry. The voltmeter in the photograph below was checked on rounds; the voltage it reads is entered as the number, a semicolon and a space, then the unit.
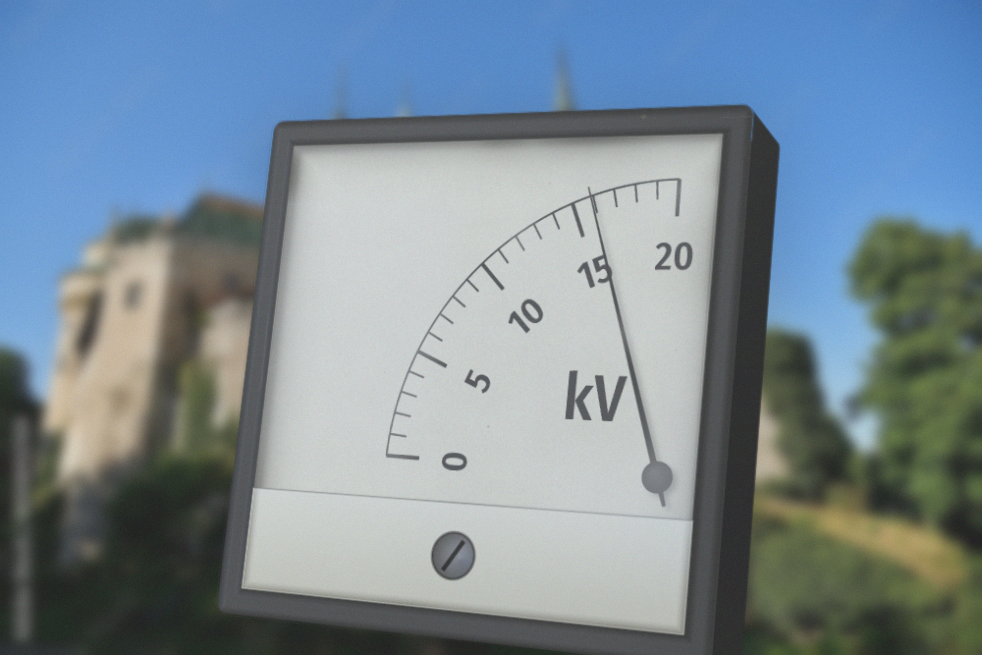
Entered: 16; kV
